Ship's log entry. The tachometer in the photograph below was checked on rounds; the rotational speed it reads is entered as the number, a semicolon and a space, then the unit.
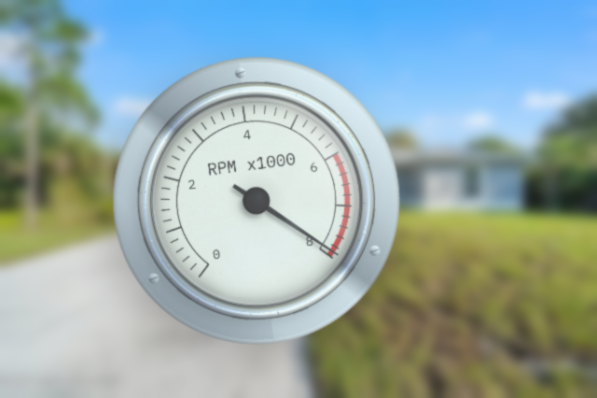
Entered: 7900; rpm
